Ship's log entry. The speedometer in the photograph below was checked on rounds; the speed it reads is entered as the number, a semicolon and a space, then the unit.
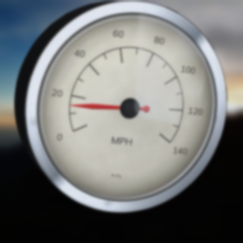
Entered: 15; mph
